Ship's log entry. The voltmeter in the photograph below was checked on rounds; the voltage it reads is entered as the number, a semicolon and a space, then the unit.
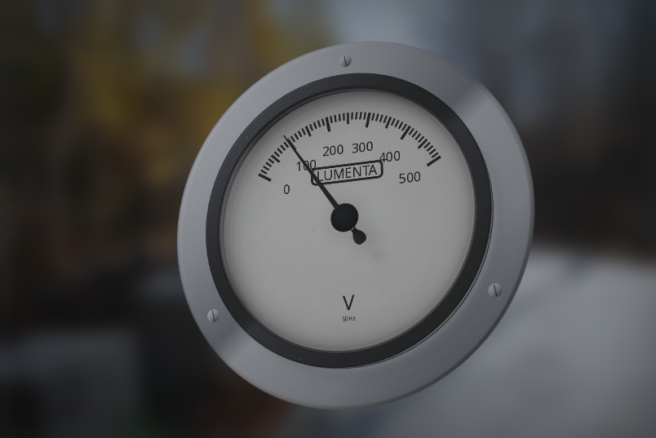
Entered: 100; V
